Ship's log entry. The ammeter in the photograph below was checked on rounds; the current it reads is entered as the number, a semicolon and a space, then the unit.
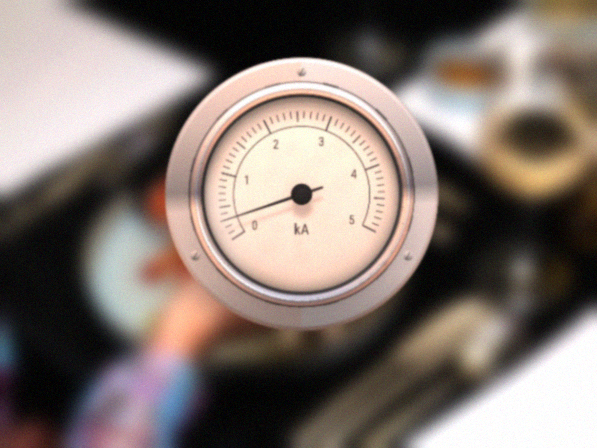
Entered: 0.3; kA
